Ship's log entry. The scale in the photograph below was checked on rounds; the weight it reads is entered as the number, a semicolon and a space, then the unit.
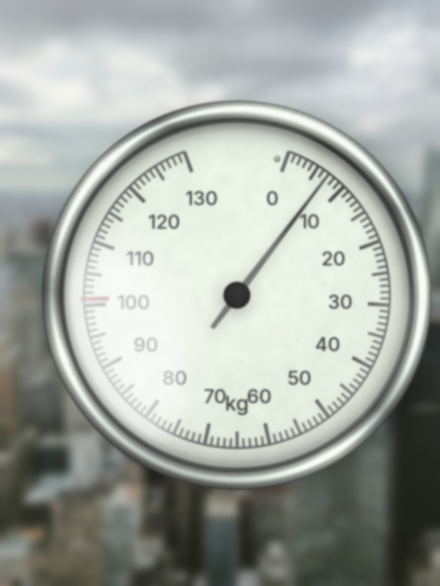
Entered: 7; kg
